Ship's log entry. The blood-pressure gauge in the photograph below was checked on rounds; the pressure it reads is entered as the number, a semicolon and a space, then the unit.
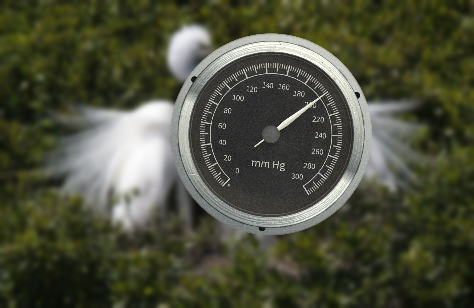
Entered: 200; mmHg
